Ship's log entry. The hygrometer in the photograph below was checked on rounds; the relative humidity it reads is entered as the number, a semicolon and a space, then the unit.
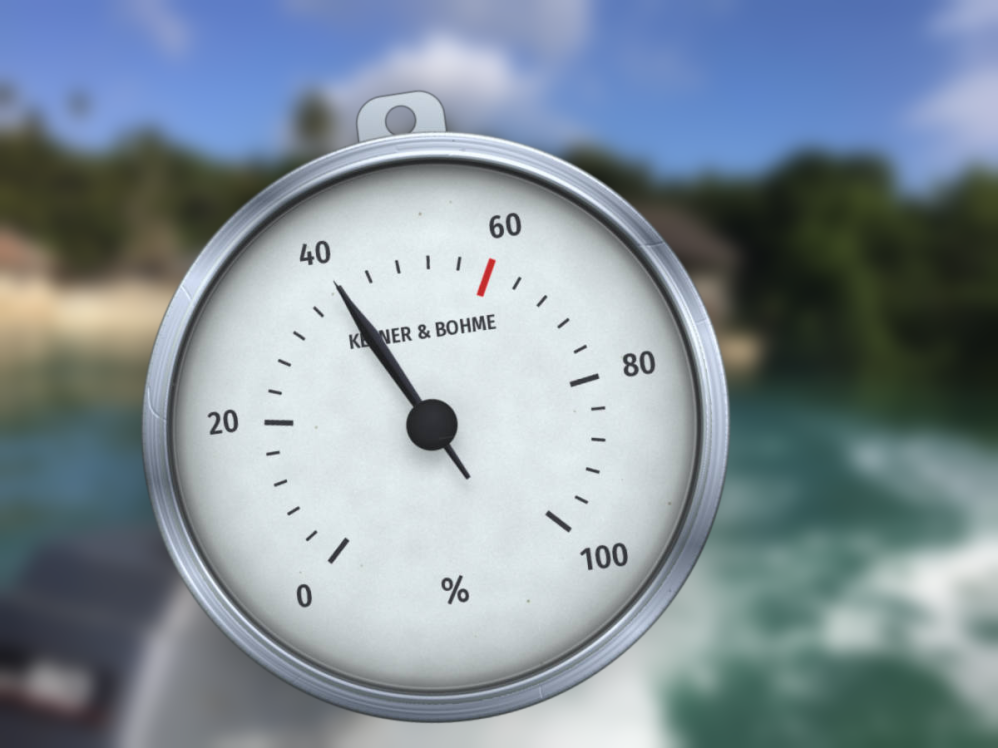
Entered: 40; %
